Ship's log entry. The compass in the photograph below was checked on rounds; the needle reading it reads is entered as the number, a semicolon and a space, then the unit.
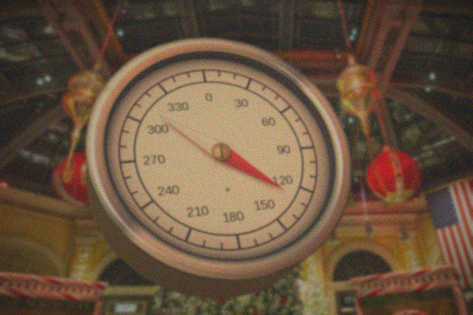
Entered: 130; °
